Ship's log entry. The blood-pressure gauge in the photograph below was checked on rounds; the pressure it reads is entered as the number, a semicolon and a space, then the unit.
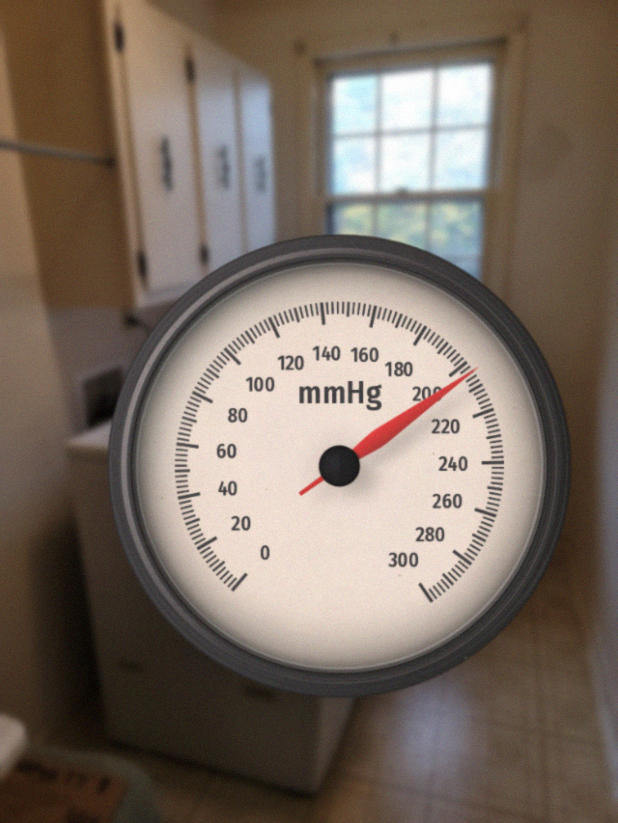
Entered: 204; mmHg
